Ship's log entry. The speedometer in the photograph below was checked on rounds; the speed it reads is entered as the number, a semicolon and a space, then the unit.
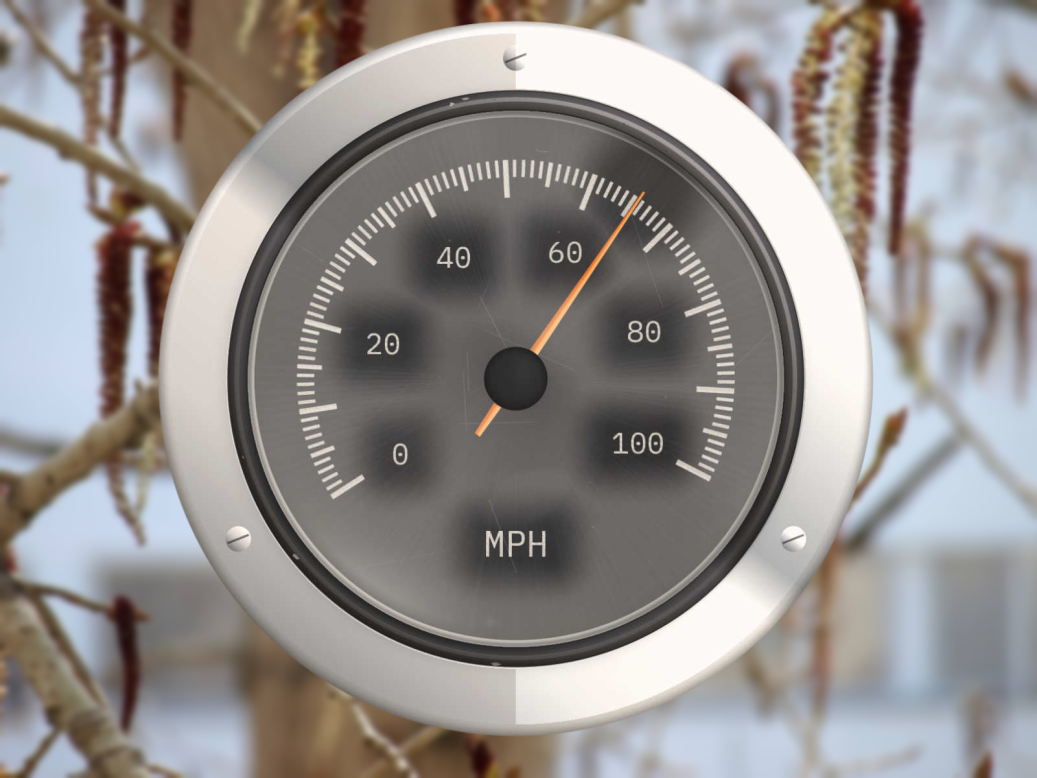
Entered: 65.5; mph
